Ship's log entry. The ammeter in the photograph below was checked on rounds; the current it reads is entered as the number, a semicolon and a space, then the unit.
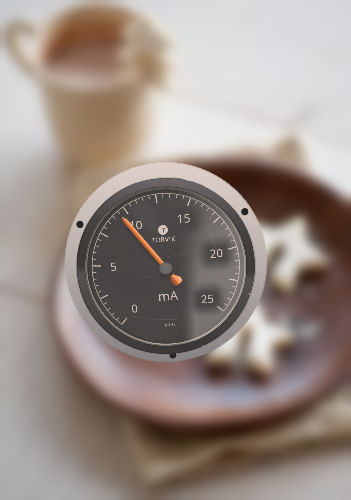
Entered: 9.5; mA
